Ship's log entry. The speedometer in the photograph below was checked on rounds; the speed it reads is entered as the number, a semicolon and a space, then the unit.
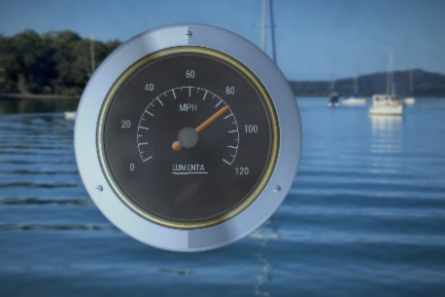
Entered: 85; mph
